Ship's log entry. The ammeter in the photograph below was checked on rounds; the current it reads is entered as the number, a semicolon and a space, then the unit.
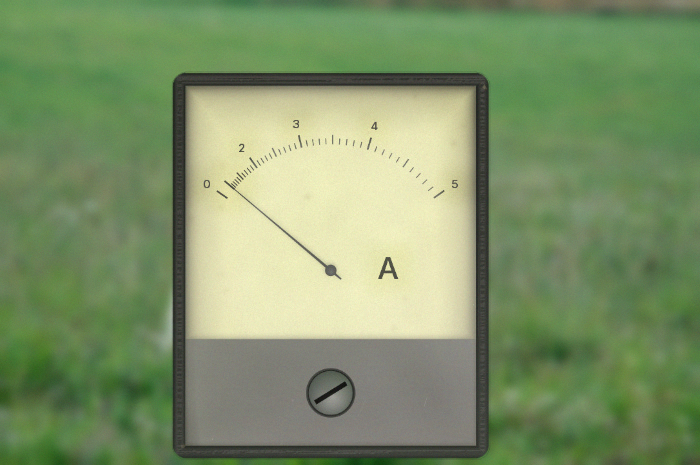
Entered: 1; A
